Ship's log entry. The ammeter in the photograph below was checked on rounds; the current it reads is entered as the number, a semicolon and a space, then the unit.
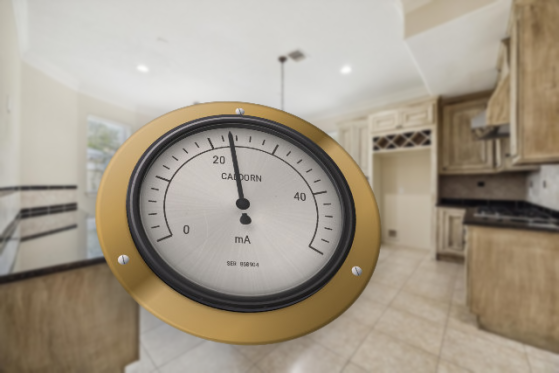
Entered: 23; mA
